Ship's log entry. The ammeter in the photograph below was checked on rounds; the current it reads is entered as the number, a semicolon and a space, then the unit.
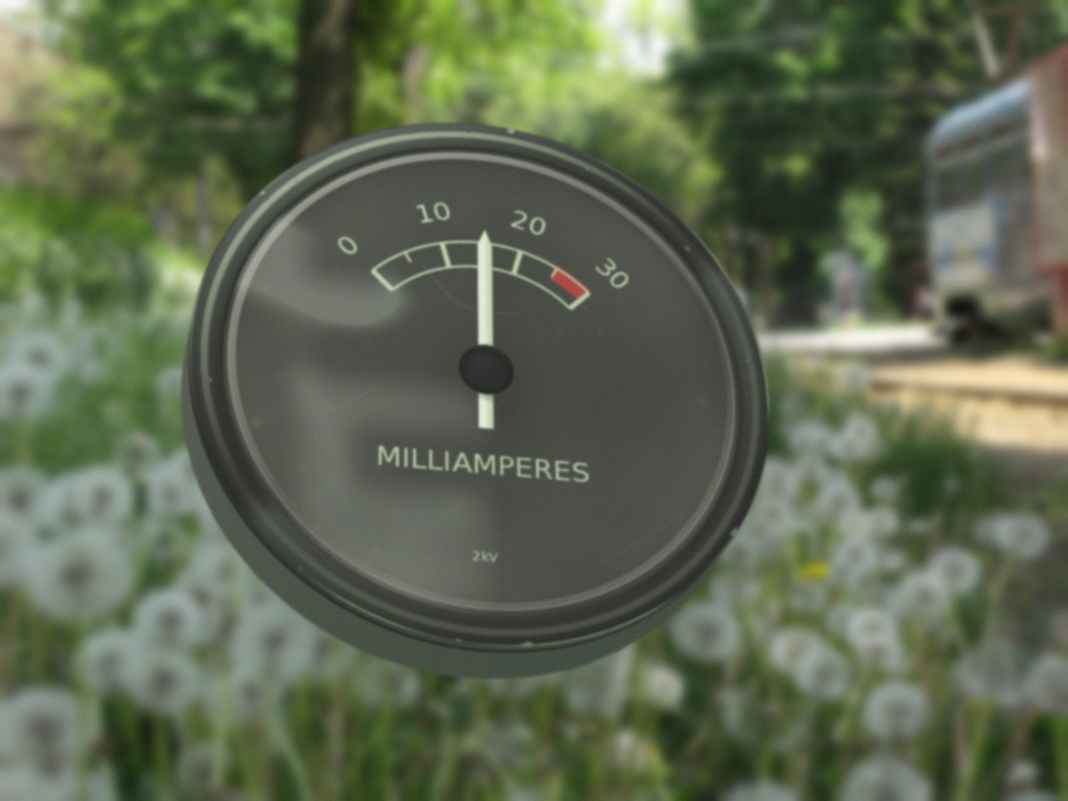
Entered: 15; mA
